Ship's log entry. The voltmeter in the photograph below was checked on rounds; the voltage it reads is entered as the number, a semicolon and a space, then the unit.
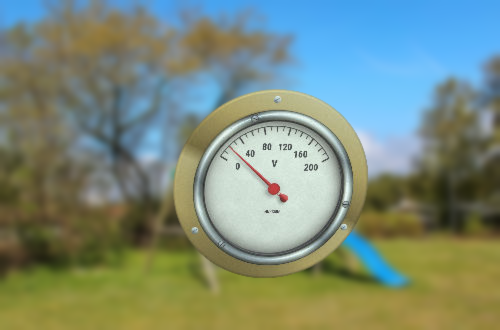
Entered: 20; V
